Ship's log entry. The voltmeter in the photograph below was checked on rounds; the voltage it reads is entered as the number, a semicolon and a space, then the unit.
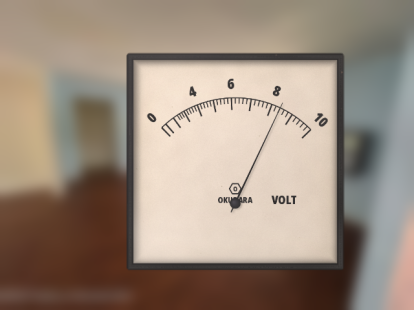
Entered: 8.4; V
